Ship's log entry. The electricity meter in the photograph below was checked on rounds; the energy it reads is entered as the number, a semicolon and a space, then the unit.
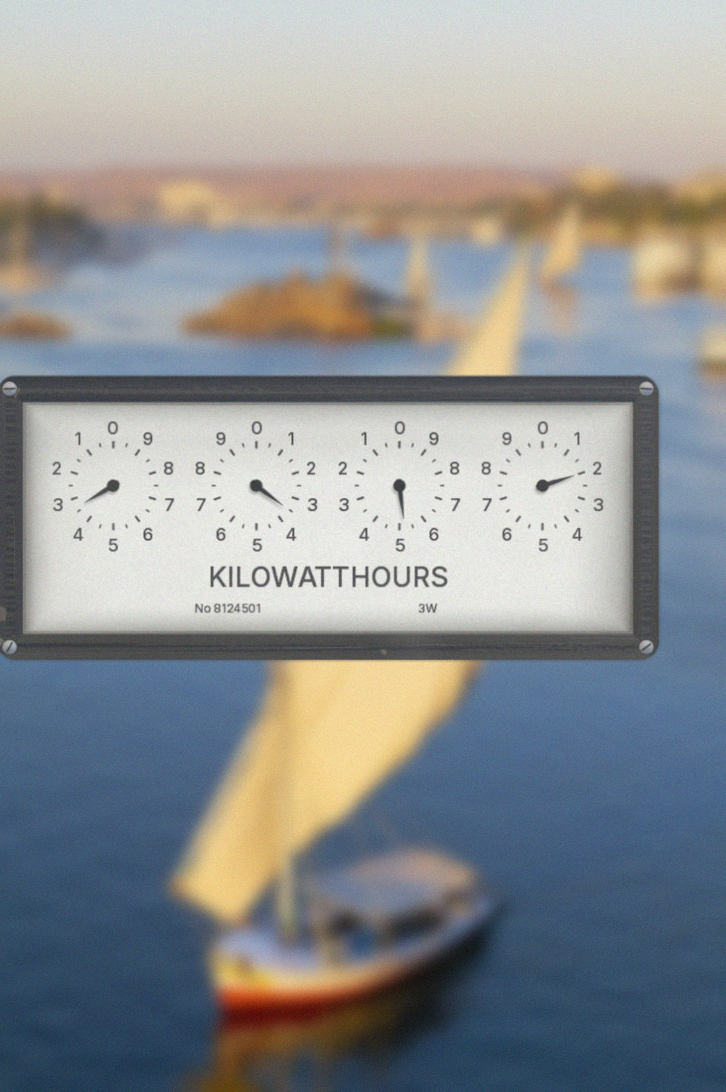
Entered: 3352; kWh
